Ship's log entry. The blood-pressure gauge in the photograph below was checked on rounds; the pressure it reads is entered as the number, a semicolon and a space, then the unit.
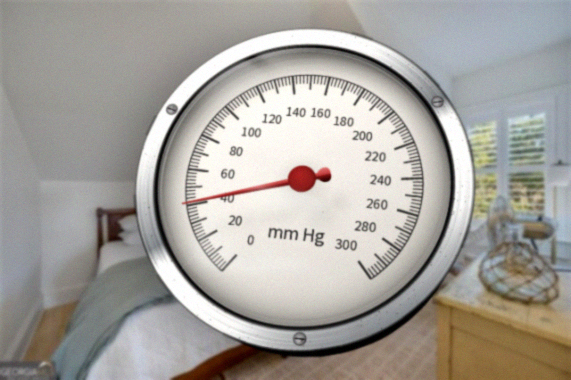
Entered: 40; mmHg
